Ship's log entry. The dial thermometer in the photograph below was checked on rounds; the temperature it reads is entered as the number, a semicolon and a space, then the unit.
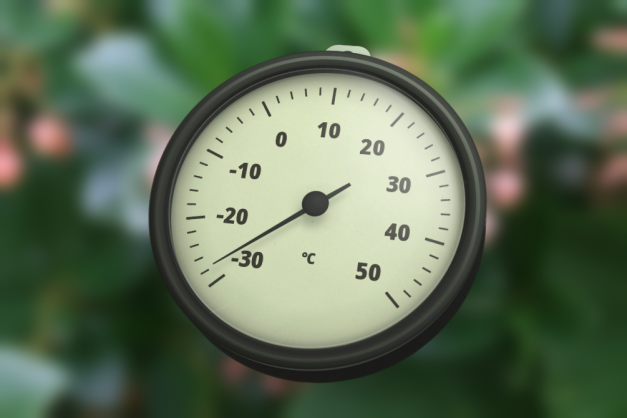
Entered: -28; °C
